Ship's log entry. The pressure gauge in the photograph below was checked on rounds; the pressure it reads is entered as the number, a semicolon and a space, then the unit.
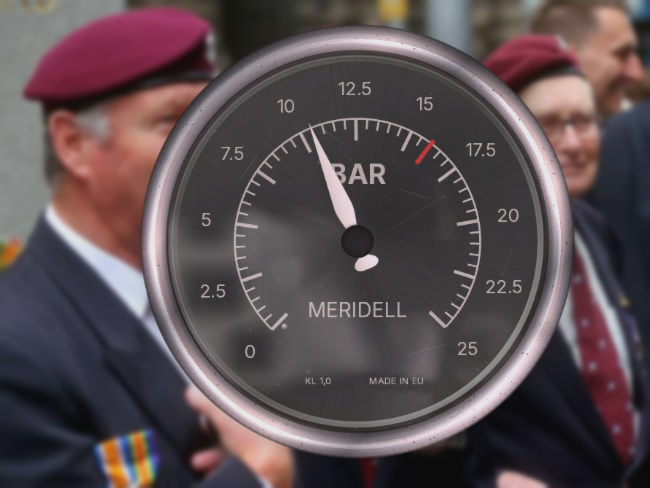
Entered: 10.5; bar
